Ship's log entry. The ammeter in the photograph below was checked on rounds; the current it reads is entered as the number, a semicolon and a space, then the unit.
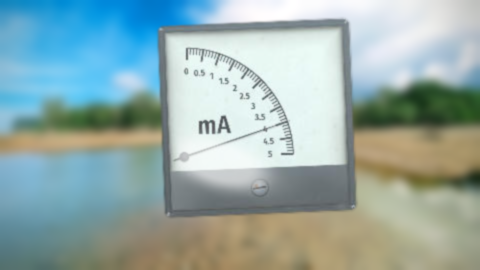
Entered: 4; mA
